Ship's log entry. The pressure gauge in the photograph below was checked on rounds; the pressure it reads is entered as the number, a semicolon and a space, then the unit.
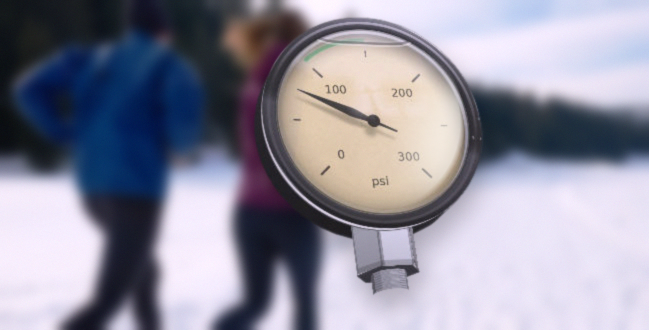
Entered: 75; psi
